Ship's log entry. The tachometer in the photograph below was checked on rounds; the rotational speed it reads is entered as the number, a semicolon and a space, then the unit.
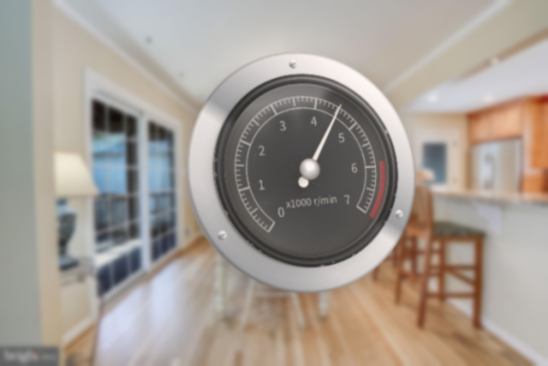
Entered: 4500; rpm
